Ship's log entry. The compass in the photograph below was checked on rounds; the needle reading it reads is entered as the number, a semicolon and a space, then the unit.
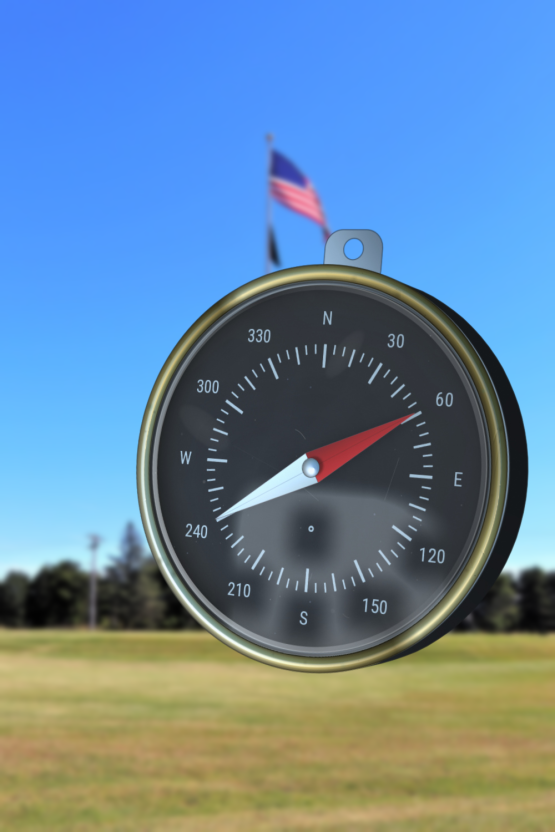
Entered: 60; °
